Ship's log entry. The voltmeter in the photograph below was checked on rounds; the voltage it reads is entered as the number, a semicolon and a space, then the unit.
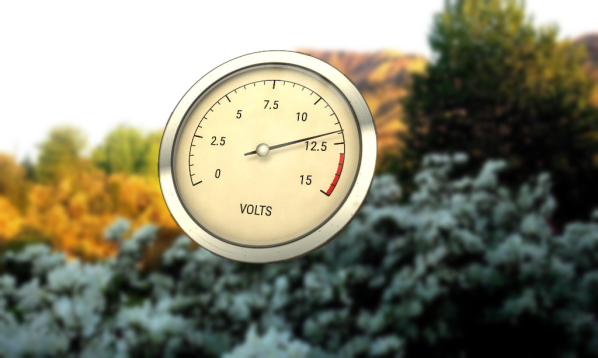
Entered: 12; V
